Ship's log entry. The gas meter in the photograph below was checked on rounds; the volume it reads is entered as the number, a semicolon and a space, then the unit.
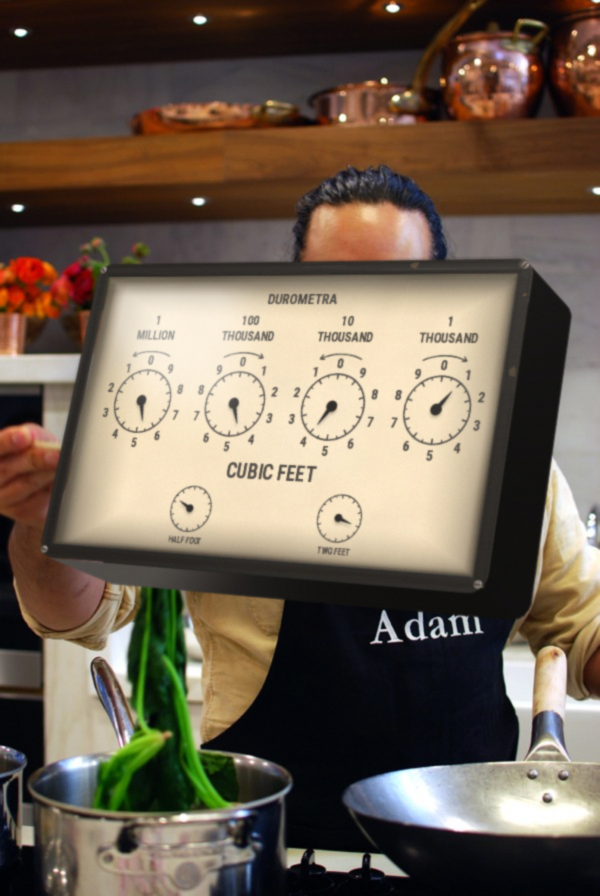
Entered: 544100; ft³
